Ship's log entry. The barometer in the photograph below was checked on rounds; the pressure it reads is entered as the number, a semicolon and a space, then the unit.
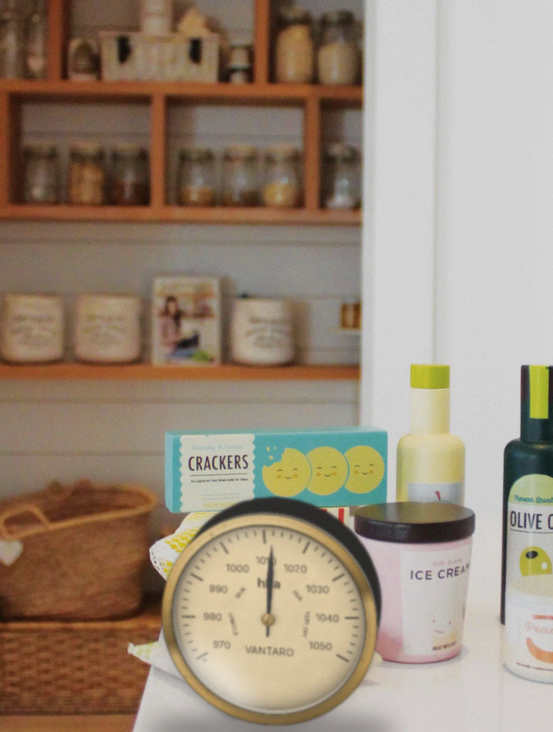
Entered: 1012; hPa
